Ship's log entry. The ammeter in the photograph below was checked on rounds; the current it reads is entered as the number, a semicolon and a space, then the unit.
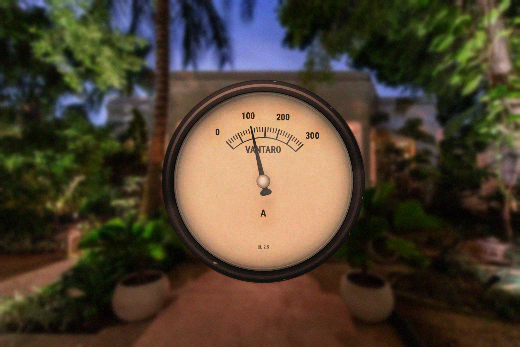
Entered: 100; A
